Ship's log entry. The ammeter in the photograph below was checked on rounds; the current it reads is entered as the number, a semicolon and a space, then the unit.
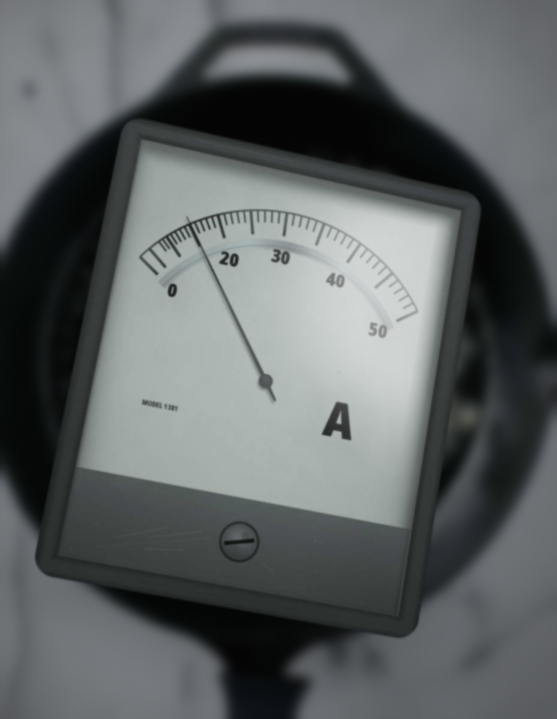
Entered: 15; A
